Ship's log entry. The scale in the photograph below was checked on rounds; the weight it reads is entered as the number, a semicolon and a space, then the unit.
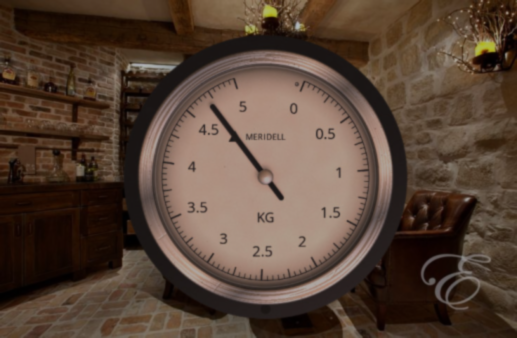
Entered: 4.7; kg
